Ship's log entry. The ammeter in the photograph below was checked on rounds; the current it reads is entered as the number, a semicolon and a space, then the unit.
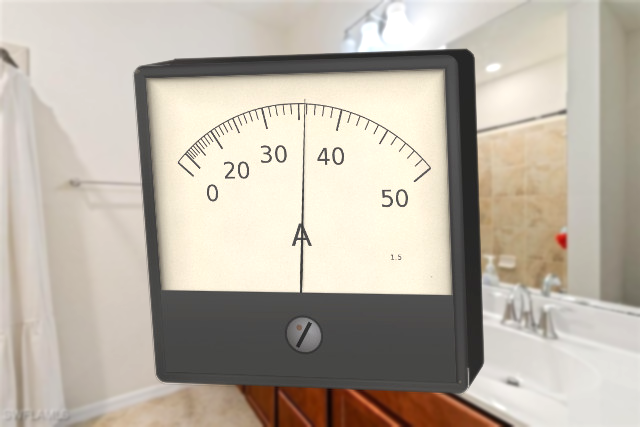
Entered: 36; A
